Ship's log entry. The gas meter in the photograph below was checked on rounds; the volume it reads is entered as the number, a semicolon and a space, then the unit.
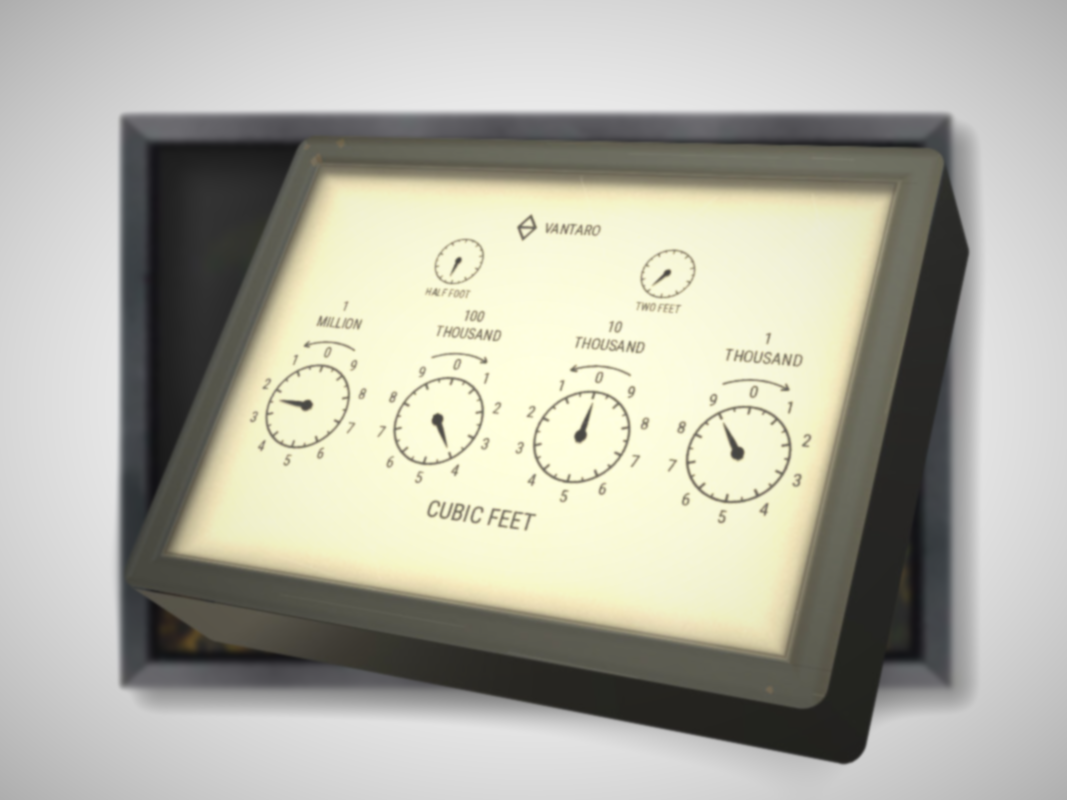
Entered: 239900; ft³
